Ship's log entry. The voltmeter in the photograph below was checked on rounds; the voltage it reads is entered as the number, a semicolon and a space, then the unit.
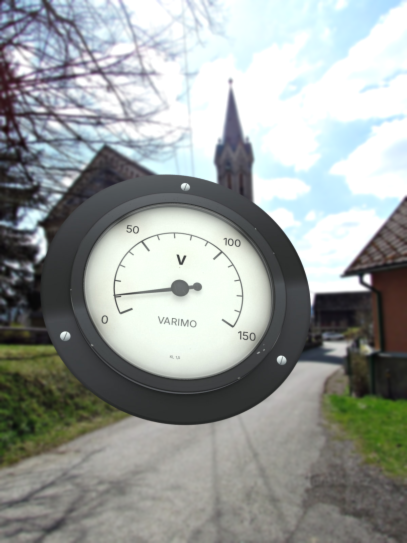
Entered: 10; V
